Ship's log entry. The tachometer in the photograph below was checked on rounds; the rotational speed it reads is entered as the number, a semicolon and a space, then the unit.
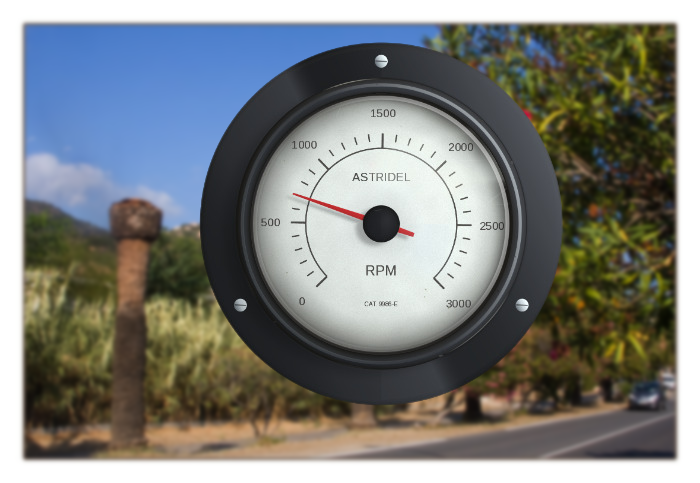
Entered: 700; rpm
